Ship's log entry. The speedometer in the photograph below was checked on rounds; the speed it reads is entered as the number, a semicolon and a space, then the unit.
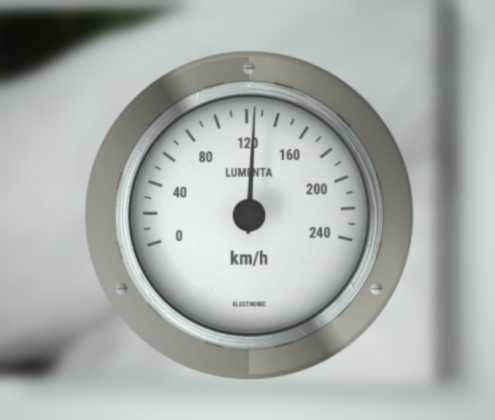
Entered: 125; km/h
